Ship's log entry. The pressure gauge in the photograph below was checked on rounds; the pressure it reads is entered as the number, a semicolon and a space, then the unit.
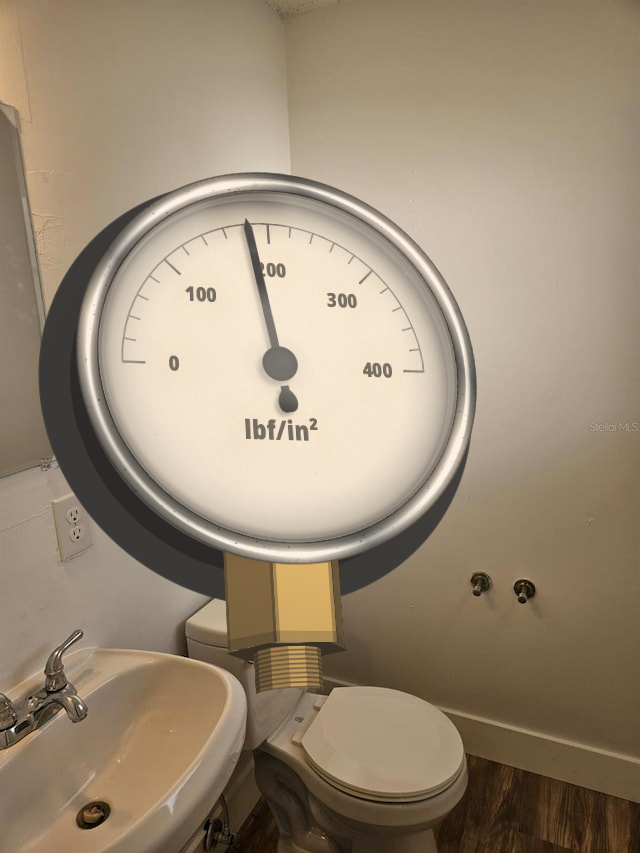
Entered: 180; psi
